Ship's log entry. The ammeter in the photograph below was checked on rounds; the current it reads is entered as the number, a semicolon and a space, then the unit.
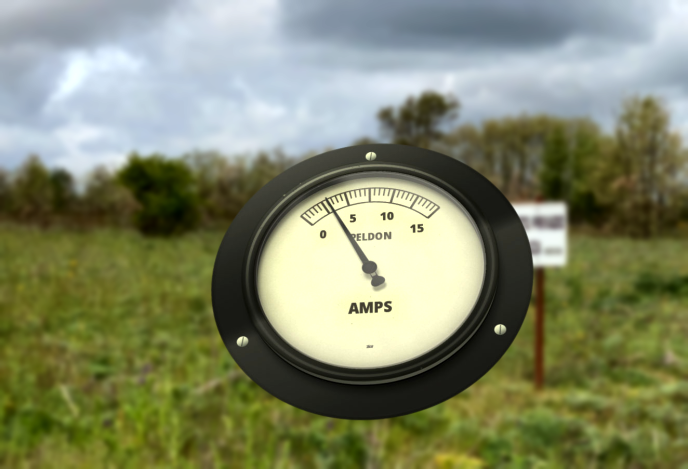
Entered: 3; A
